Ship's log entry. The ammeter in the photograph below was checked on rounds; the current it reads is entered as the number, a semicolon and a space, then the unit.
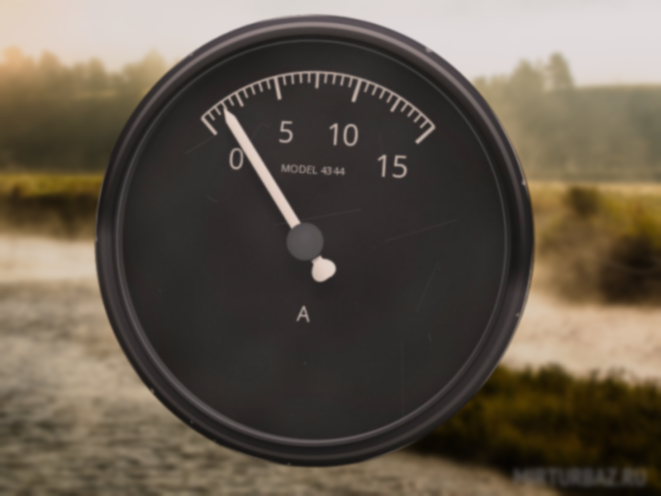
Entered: 1.5; A
